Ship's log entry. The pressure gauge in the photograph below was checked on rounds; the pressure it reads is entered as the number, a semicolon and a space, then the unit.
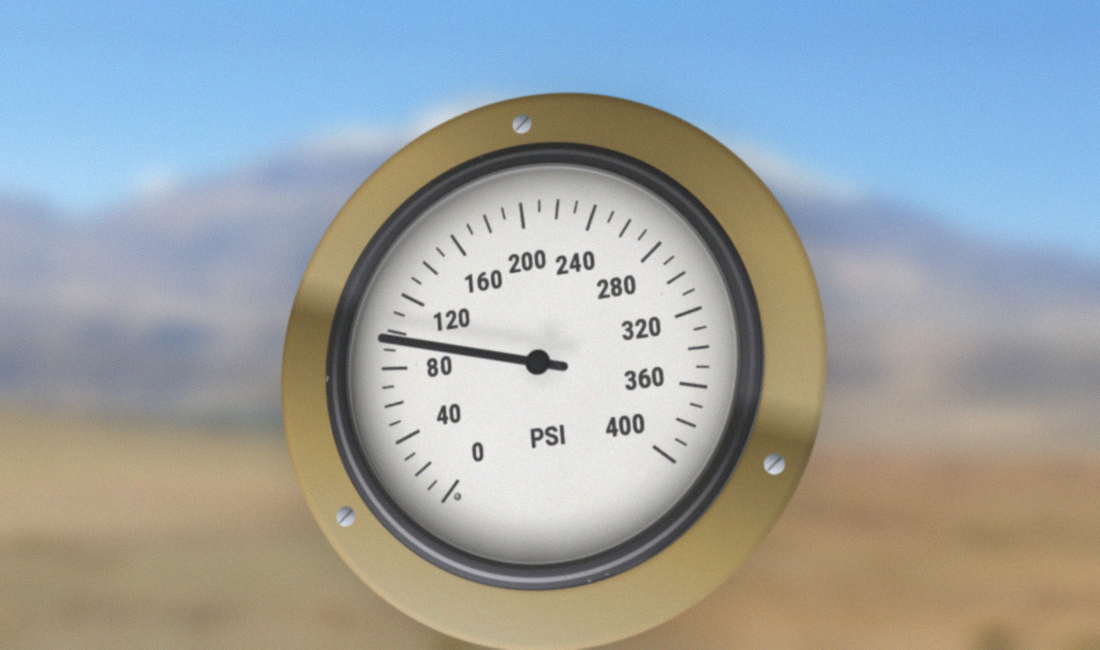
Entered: 95; psi
